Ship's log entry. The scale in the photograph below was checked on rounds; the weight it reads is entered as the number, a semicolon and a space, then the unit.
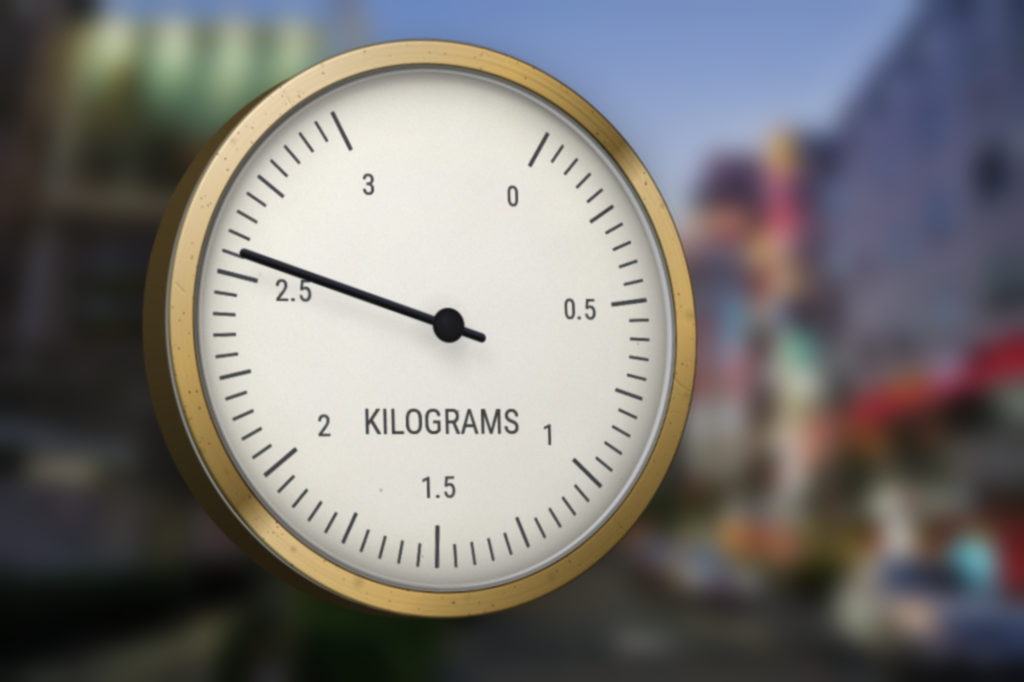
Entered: 2.55; kg
